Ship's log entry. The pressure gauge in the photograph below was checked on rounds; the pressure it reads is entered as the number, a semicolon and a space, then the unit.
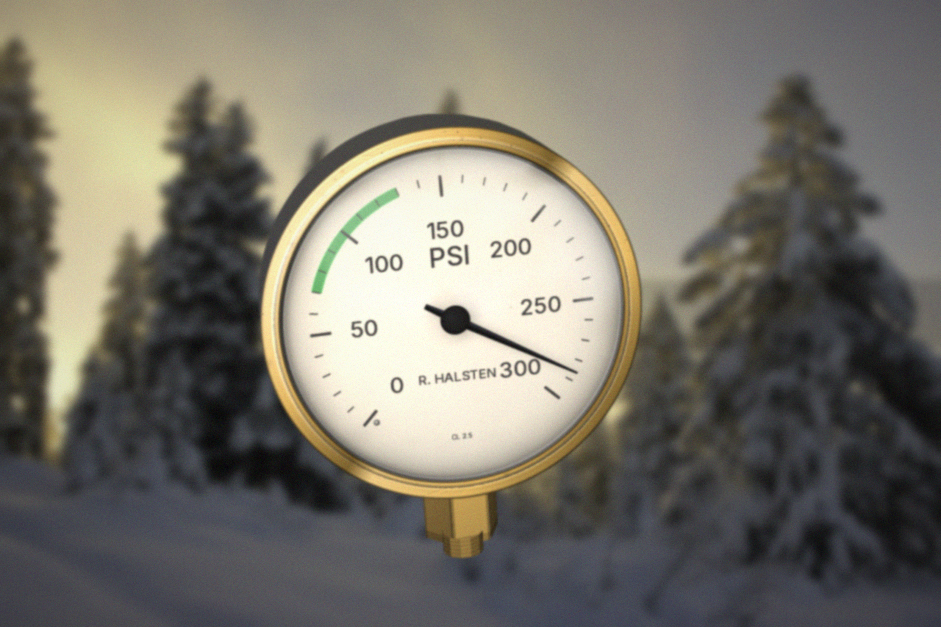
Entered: 285; psi
